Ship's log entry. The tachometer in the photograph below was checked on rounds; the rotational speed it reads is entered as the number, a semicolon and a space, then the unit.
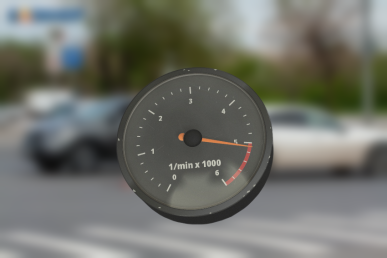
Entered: 5100; rpm
